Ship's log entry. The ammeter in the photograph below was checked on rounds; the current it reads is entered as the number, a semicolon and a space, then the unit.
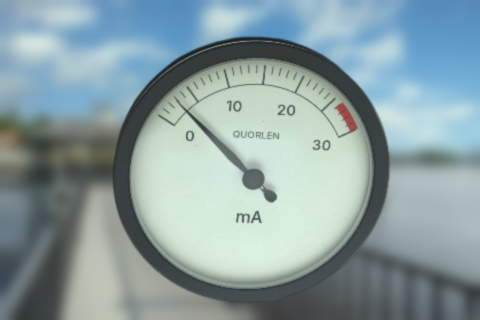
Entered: 3; mA
